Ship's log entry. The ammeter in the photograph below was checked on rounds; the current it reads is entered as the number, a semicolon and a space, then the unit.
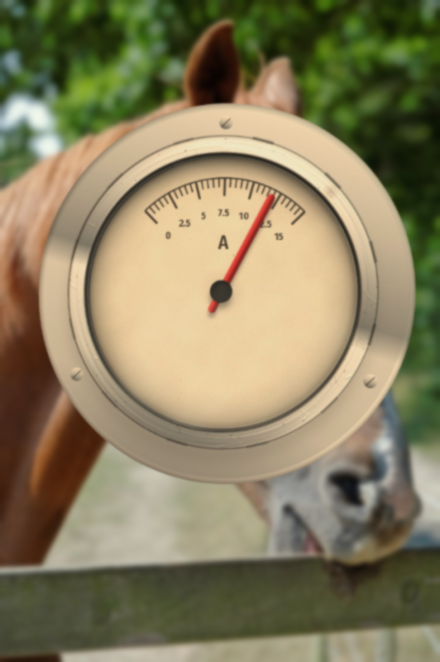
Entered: 12; A
